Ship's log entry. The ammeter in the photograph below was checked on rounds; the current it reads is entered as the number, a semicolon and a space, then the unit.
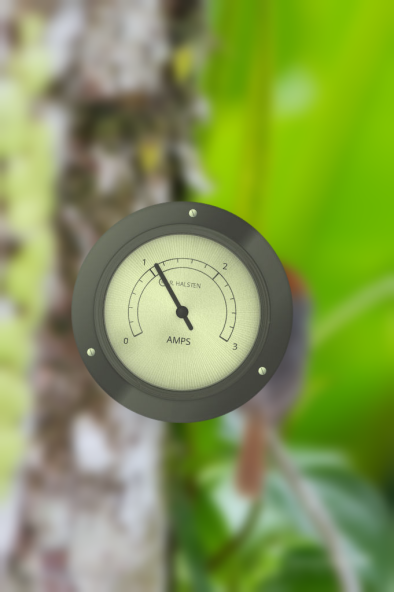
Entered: 1.1; A
